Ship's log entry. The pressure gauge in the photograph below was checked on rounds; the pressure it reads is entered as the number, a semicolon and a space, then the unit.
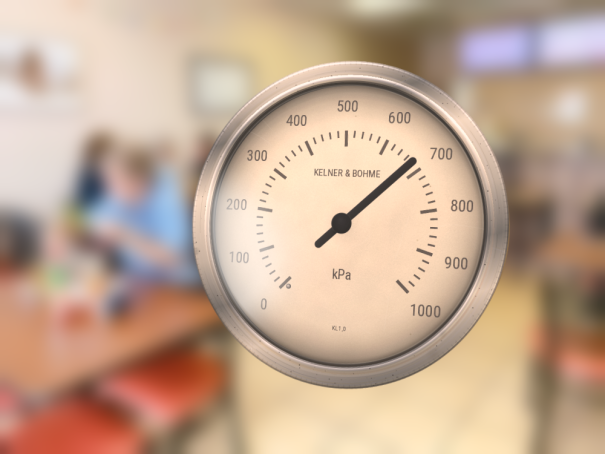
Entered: 680; kPa
